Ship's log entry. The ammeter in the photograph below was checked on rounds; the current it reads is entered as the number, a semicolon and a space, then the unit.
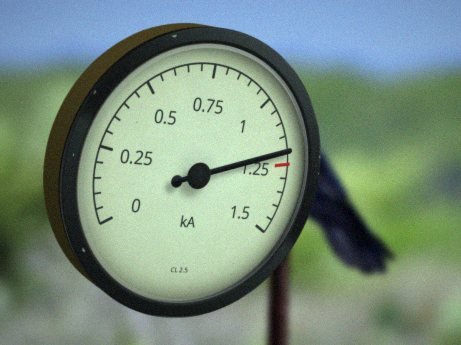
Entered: 1.2; kA
